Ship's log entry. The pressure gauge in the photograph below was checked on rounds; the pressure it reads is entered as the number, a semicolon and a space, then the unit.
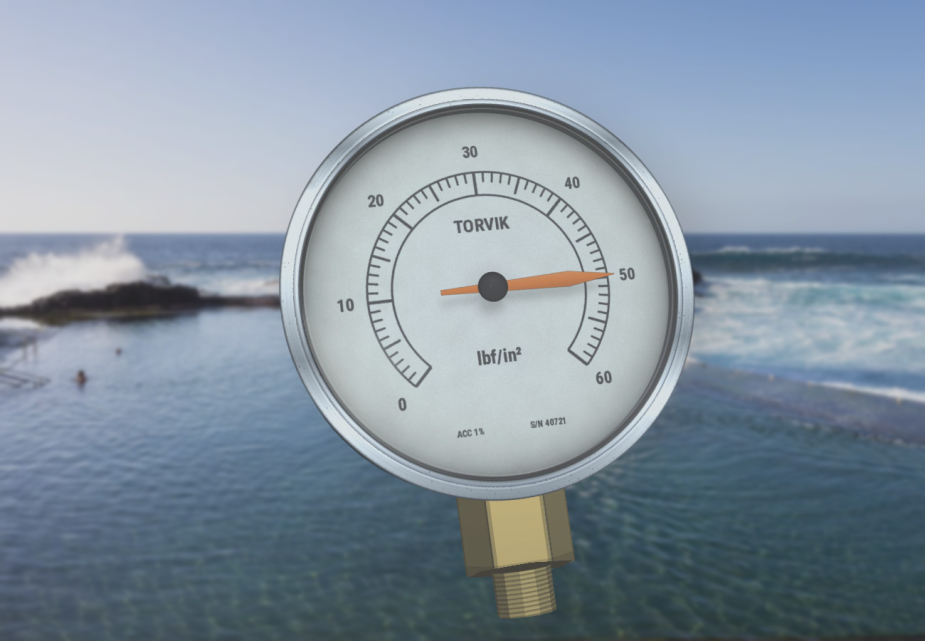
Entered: 50; psi
